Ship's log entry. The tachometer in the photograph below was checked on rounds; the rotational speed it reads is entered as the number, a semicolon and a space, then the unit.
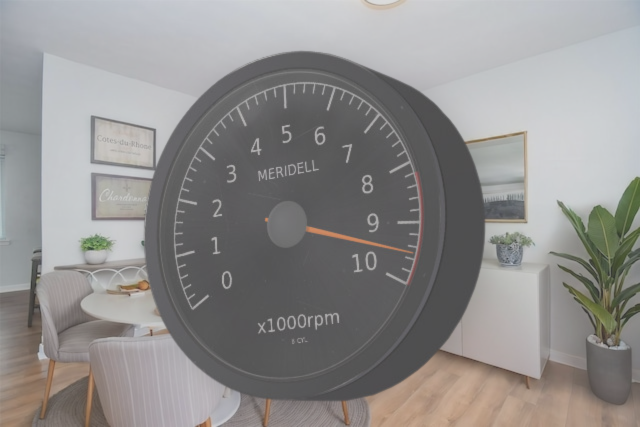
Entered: 9500; rpm
